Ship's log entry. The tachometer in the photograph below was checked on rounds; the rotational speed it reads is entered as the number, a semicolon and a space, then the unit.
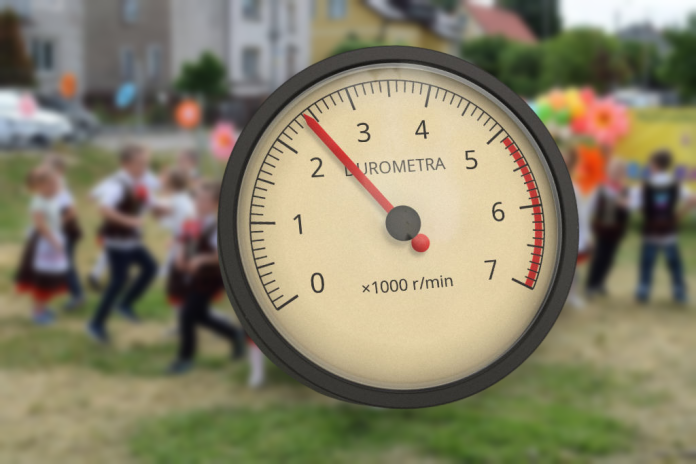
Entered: 2400; rpm
